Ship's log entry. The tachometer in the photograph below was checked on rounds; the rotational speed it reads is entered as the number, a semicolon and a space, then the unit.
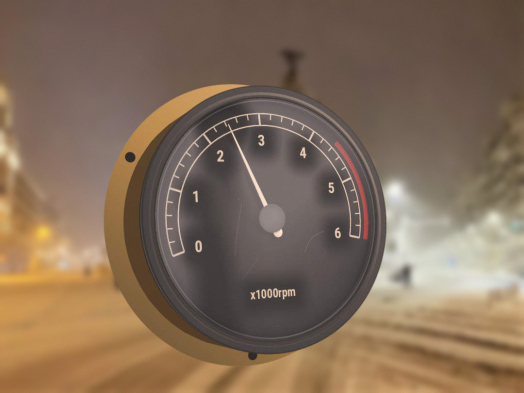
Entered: 2400; rpm
